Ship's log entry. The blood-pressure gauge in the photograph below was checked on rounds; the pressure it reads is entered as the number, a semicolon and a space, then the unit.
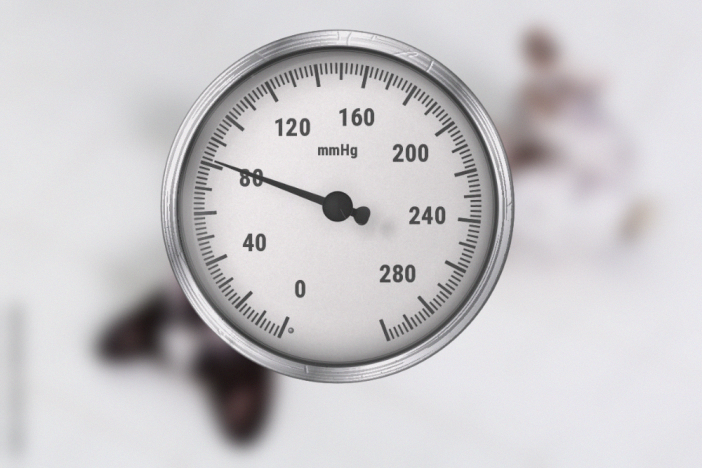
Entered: 82; mmHg
